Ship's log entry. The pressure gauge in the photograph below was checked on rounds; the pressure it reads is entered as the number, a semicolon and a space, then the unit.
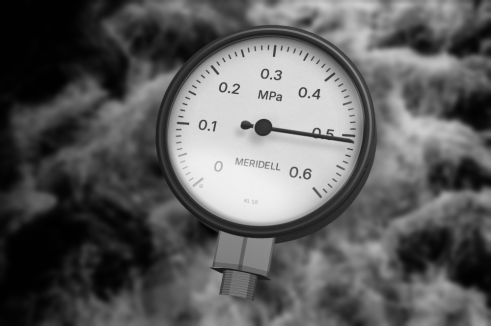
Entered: 0.51; MPa
